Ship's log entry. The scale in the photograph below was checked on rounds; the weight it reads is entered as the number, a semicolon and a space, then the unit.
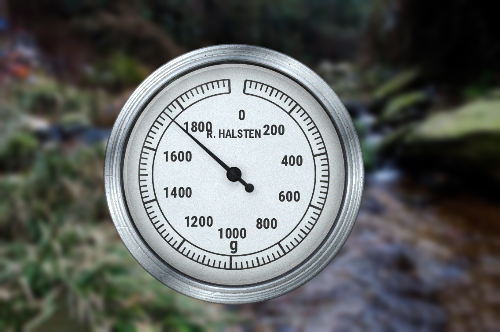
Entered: 1740; g
